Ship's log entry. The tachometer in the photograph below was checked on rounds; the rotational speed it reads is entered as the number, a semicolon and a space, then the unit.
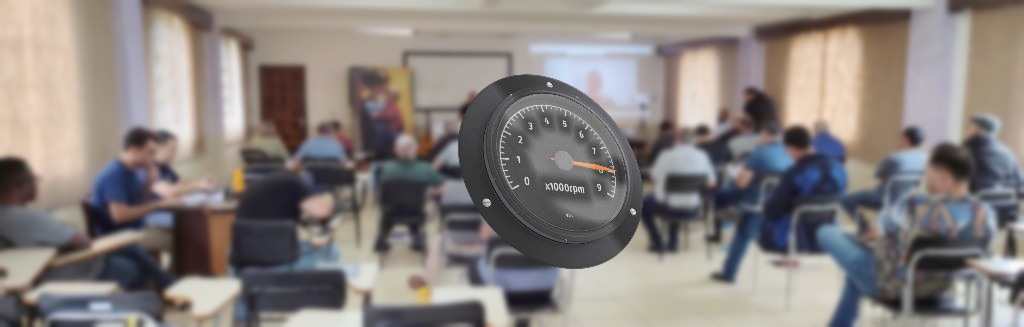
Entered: 8000; rpm
